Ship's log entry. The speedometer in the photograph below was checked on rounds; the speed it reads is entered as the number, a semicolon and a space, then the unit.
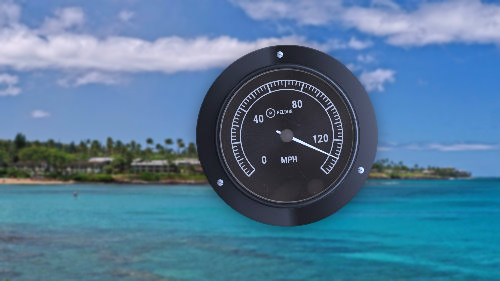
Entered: 130; mph
